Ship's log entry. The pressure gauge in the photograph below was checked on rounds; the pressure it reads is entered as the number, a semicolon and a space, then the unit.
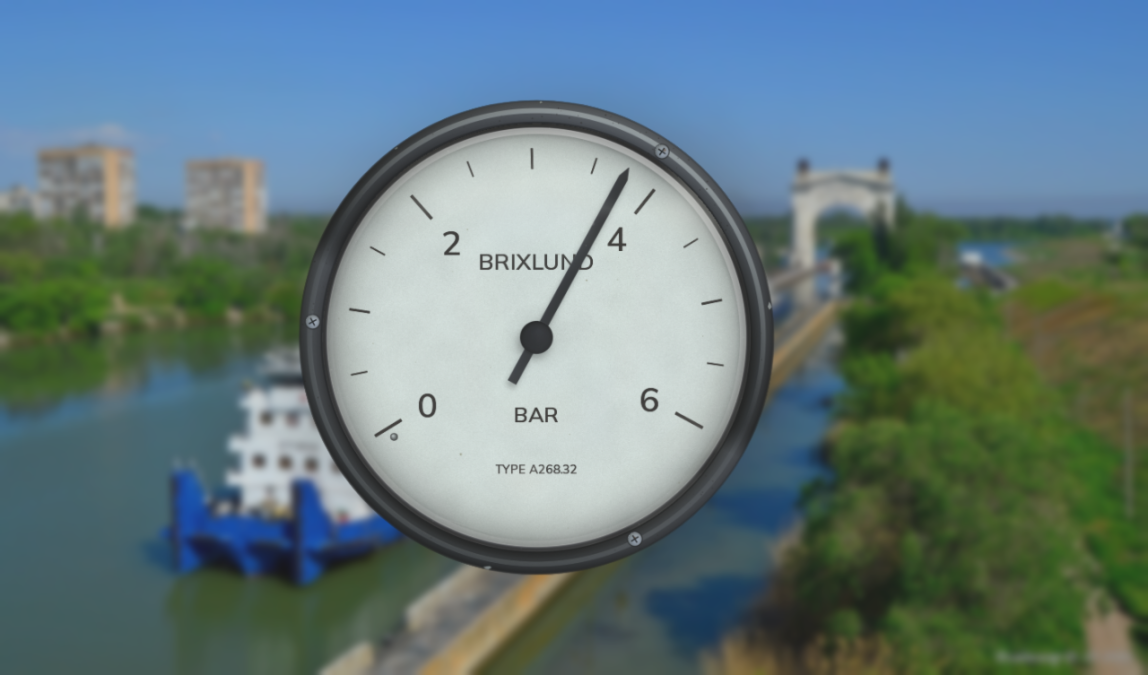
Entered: 3.75; bar
